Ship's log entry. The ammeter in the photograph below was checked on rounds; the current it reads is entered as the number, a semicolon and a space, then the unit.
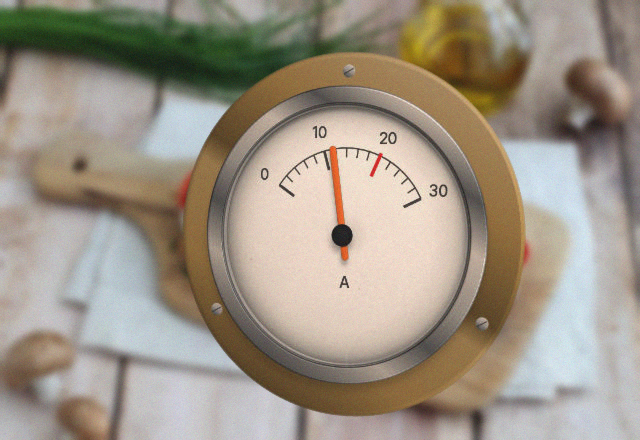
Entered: 12; A
